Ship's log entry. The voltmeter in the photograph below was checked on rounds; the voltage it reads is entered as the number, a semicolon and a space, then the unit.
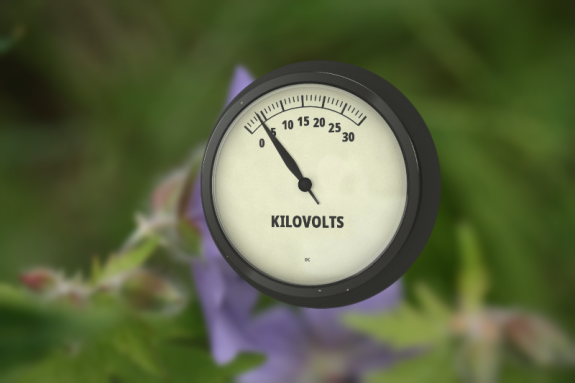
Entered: 4; kV
